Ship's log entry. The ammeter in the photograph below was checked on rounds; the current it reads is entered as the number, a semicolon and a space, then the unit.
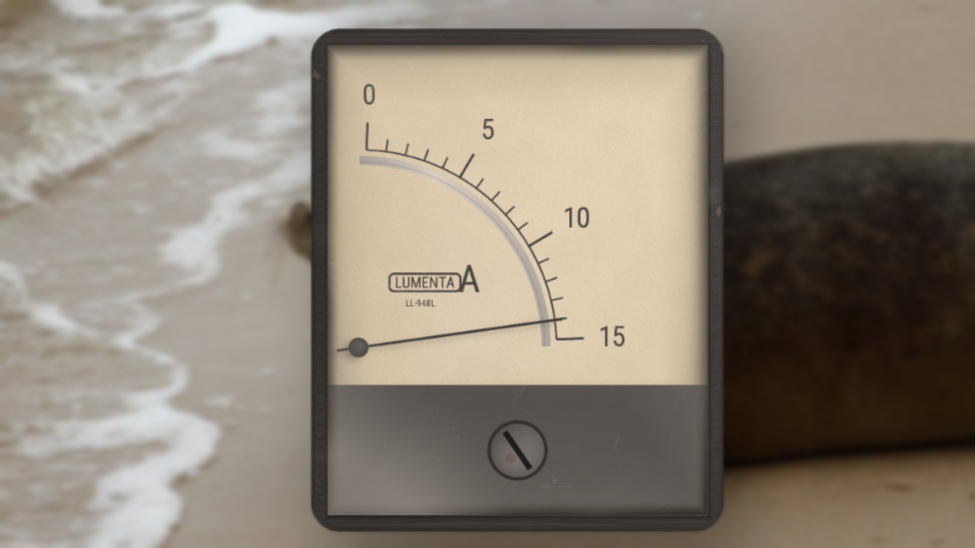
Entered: 14; A
